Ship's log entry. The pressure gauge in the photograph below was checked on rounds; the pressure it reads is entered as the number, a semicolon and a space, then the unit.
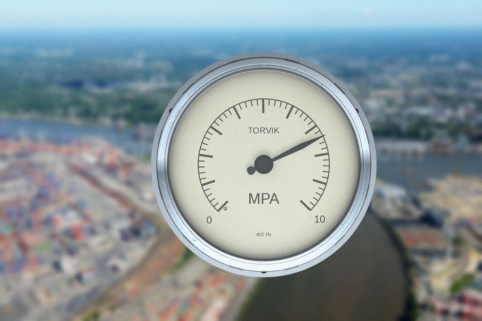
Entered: 7.4; MPa
